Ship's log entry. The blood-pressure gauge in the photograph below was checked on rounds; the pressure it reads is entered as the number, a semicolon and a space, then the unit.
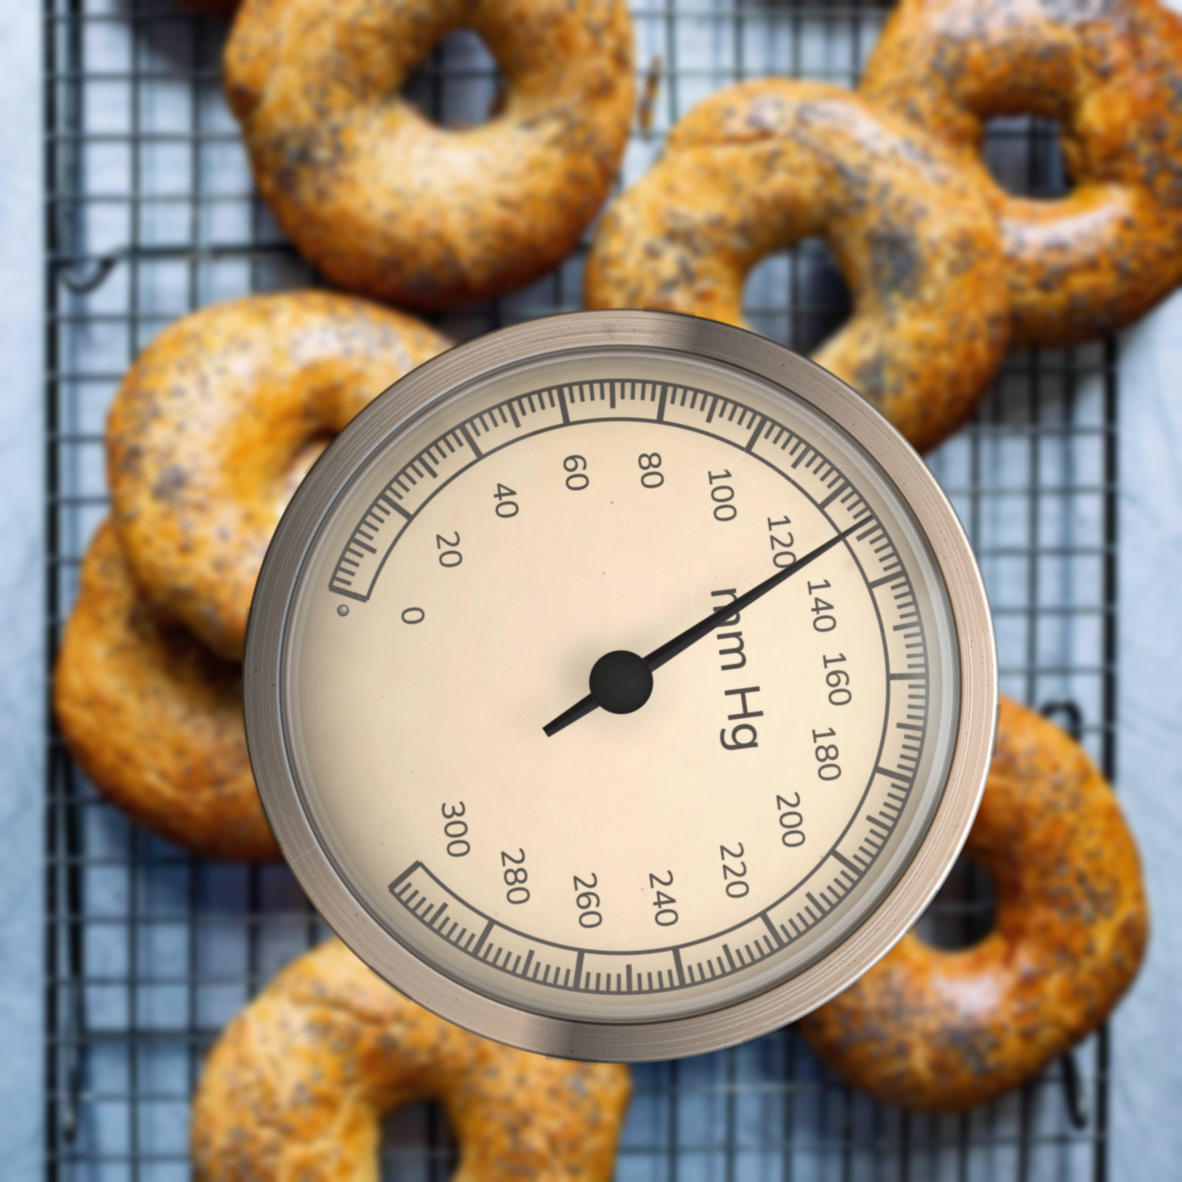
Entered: 128; mmHg
